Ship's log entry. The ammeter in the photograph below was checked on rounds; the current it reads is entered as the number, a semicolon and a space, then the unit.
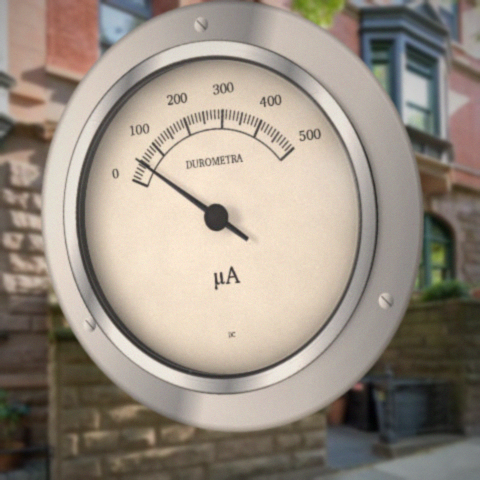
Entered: 50; µA
